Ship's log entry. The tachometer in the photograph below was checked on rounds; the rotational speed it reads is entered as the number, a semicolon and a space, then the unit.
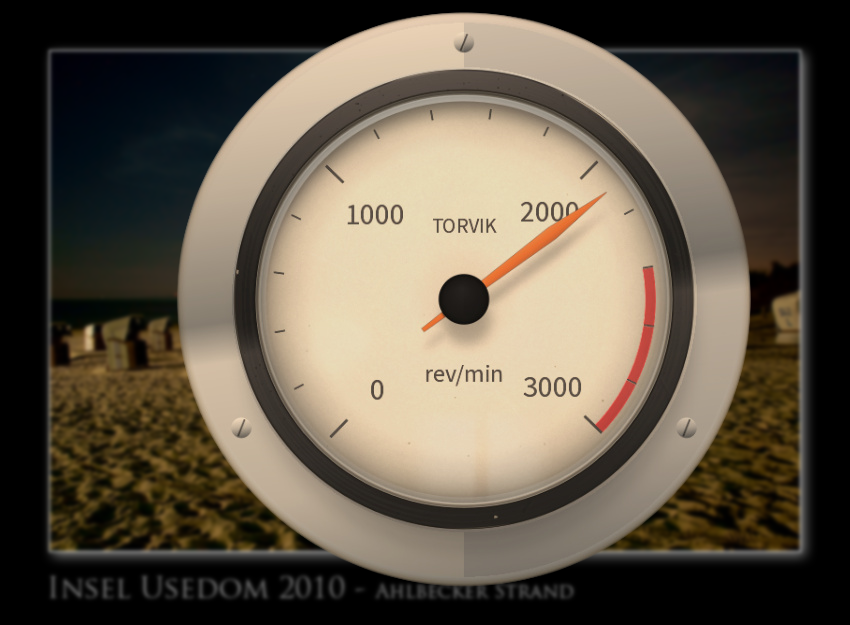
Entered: 2100; rpm
